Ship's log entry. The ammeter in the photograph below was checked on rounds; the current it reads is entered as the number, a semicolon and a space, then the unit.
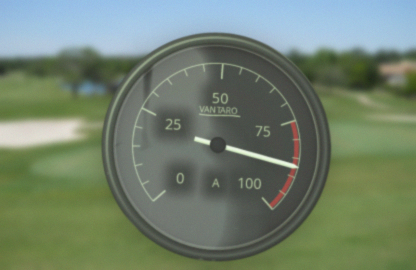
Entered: 87.5; A
